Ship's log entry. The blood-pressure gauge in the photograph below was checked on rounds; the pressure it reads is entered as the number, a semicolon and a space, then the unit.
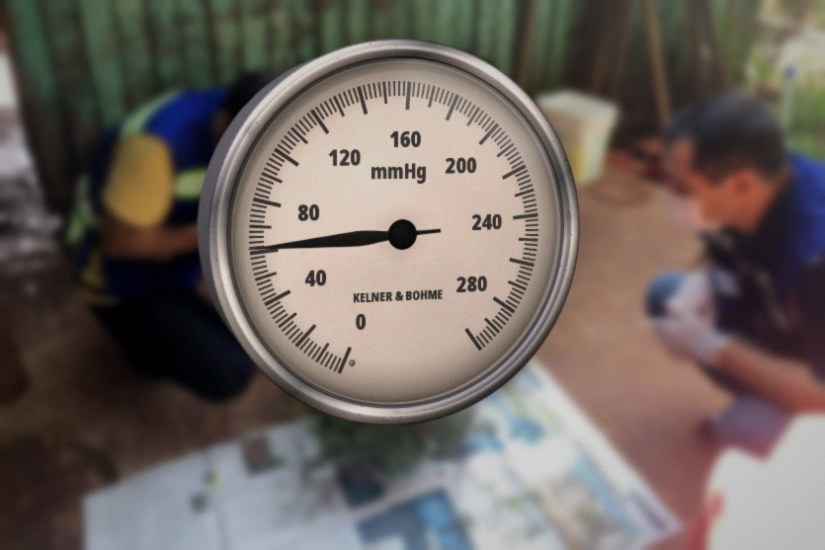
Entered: 62; mmHg
